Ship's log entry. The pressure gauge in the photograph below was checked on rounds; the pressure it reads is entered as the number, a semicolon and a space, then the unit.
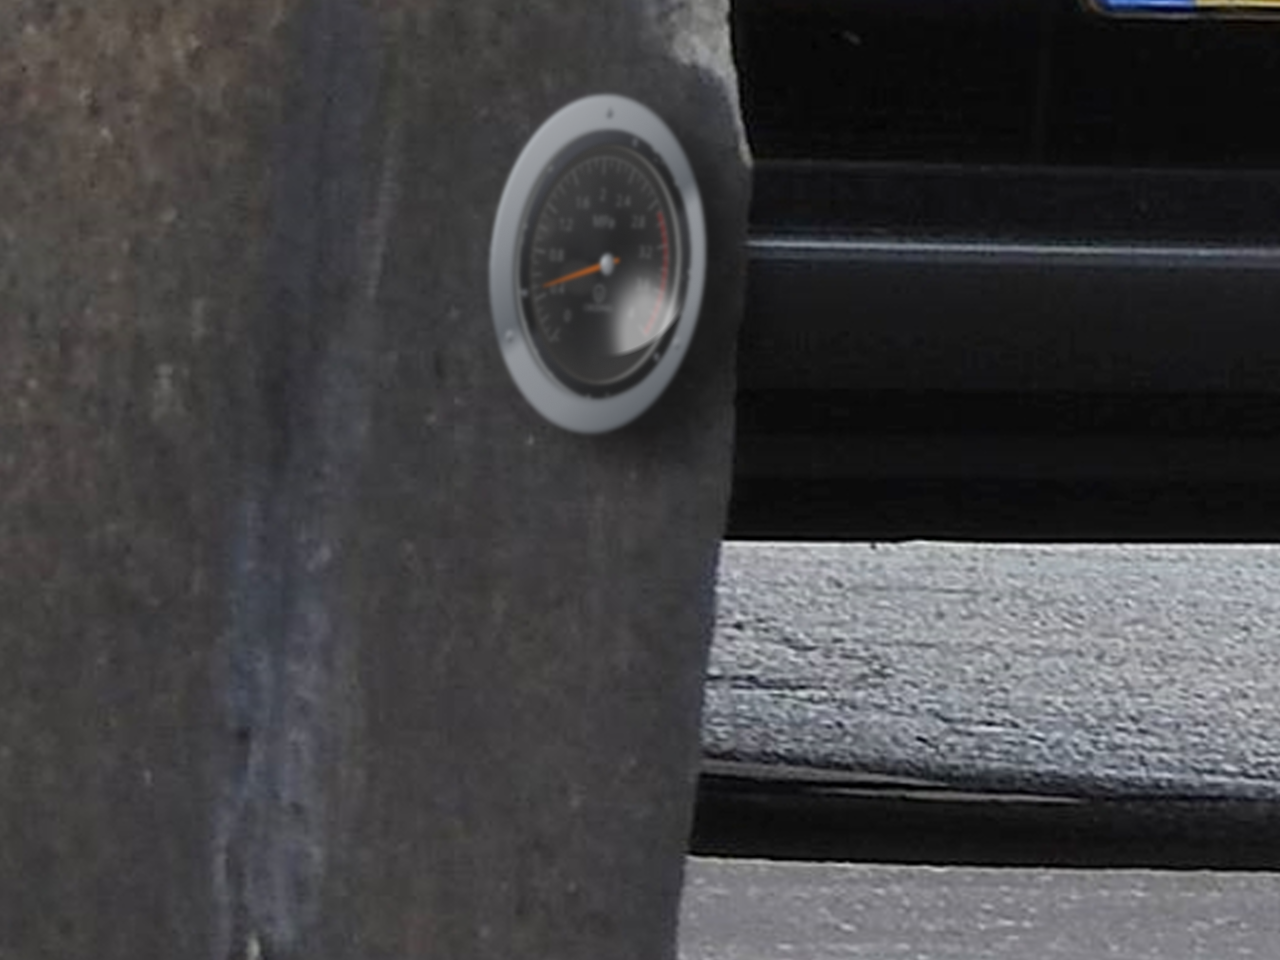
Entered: 0.5; MPa
